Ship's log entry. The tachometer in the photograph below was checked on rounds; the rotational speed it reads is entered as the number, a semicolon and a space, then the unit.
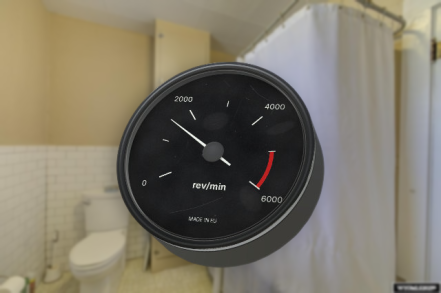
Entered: 1500; rpm
